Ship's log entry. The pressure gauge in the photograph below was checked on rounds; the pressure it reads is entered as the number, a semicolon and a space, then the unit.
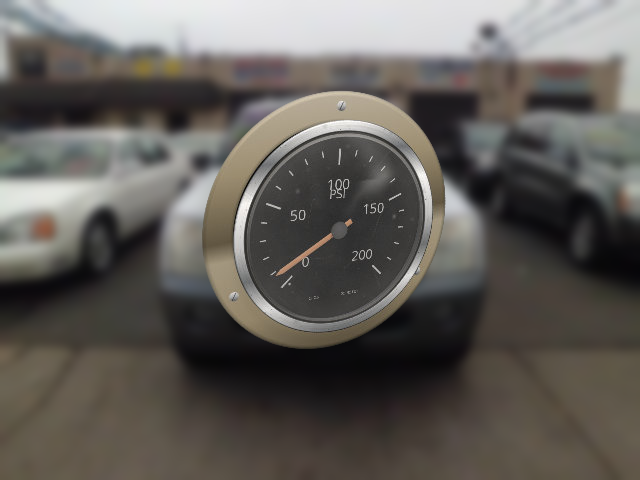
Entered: 10; psi
